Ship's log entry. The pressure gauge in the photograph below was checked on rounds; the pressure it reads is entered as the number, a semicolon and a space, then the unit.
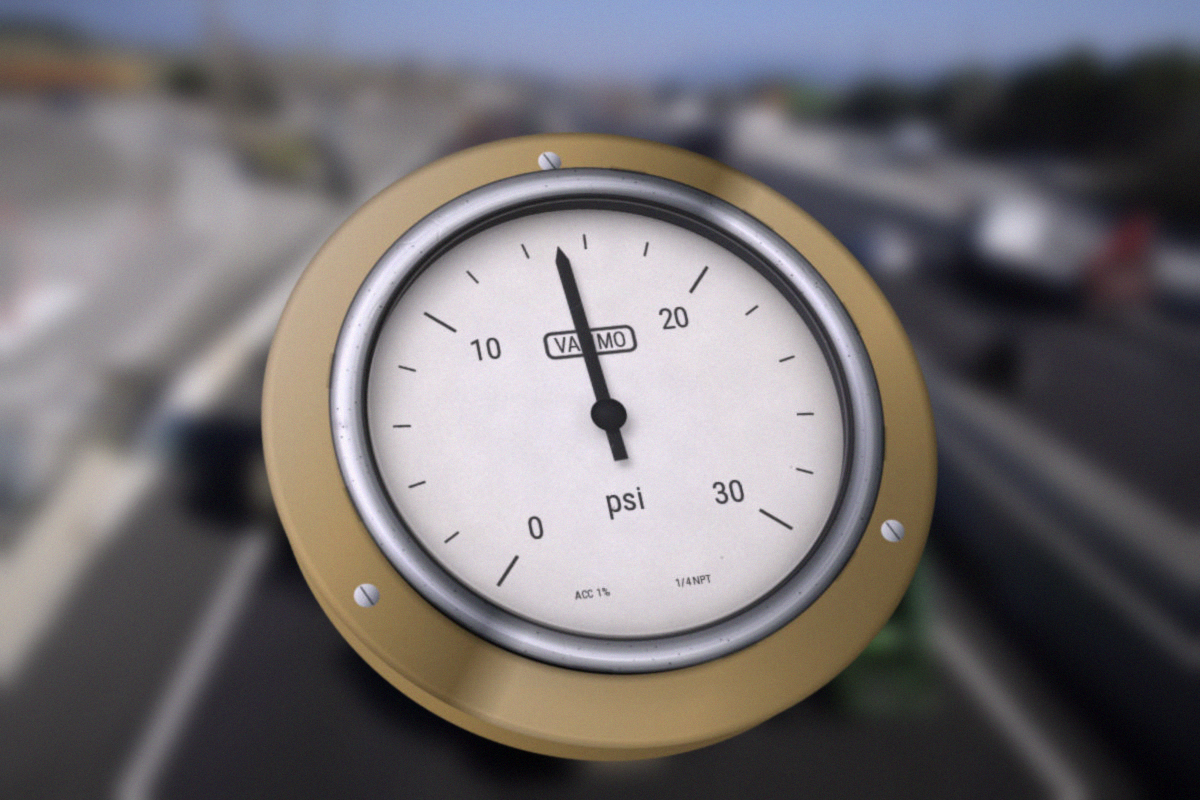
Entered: 15; psi
